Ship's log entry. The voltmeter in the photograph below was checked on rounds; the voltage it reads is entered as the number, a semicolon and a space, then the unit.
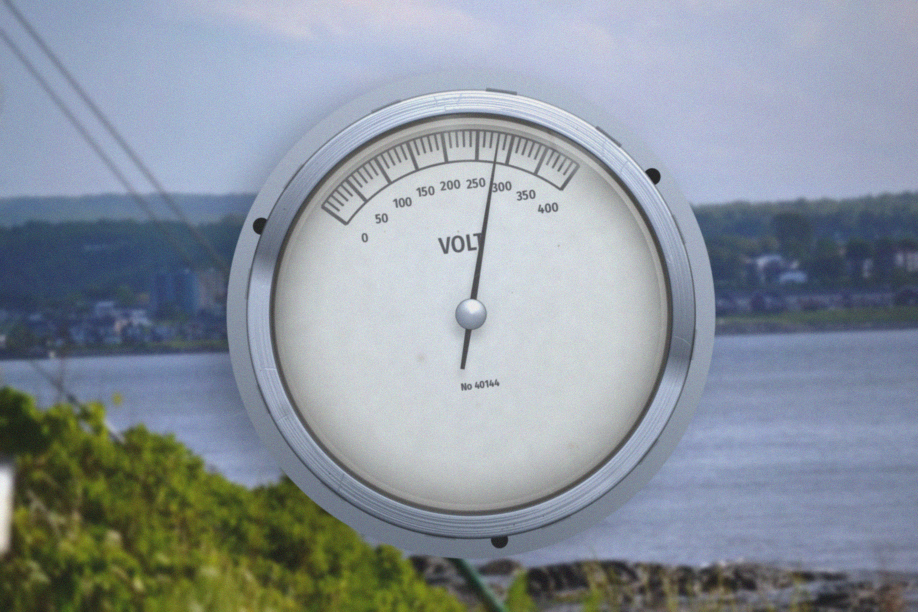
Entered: 280; V
